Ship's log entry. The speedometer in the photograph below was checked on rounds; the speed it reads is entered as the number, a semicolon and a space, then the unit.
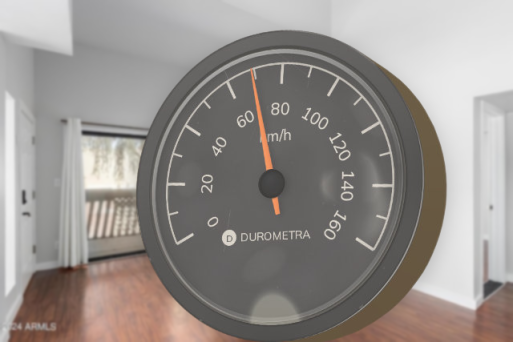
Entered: 70; km/h
